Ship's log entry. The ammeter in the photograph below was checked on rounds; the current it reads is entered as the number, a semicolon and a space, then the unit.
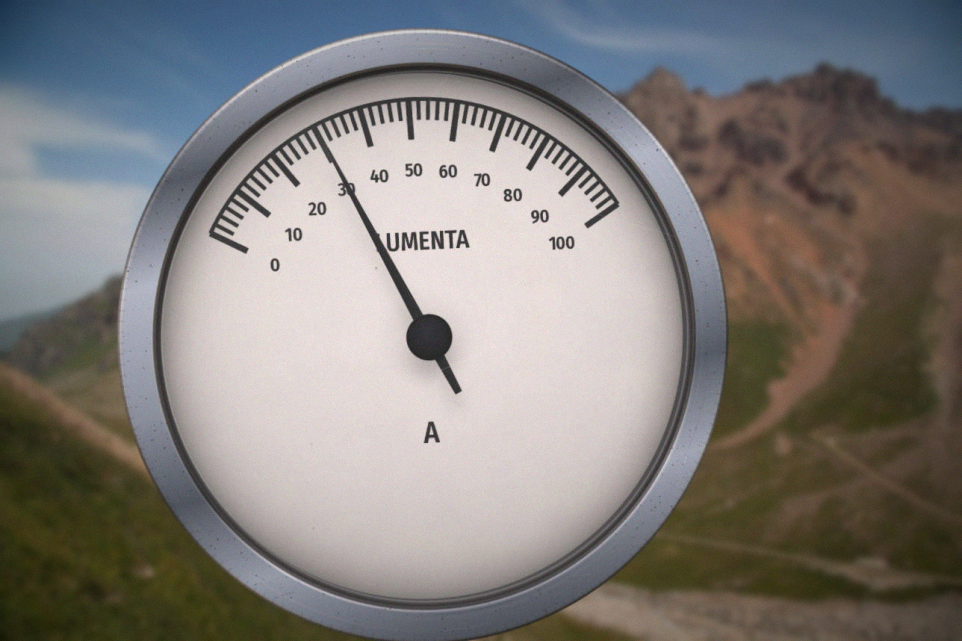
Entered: 30; A
